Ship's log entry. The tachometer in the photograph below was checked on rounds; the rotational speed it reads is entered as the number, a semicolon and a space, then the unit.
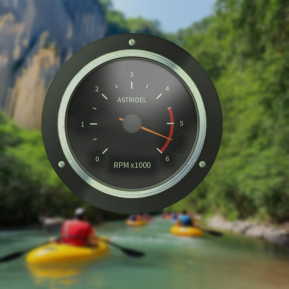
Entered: 5500; rpm
